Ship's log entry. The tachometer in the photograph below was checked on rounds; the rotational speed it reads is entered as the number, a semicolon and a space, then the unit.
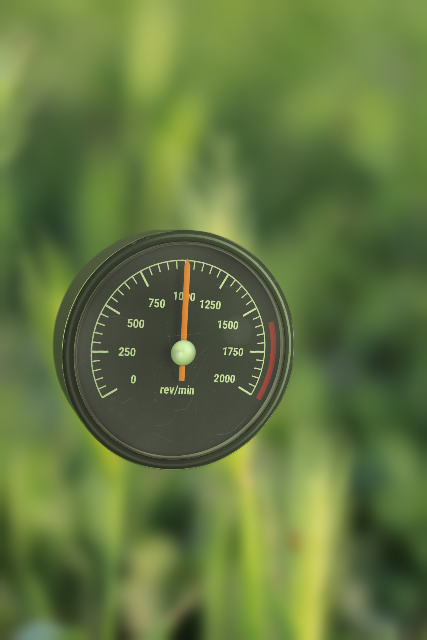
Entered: 1000; rpm
